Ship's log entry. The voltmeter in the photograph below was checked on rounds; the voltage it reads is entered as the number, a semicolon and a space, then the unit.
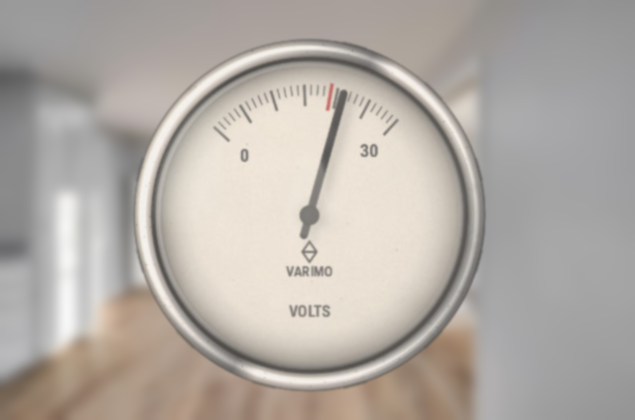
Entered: 21; V
